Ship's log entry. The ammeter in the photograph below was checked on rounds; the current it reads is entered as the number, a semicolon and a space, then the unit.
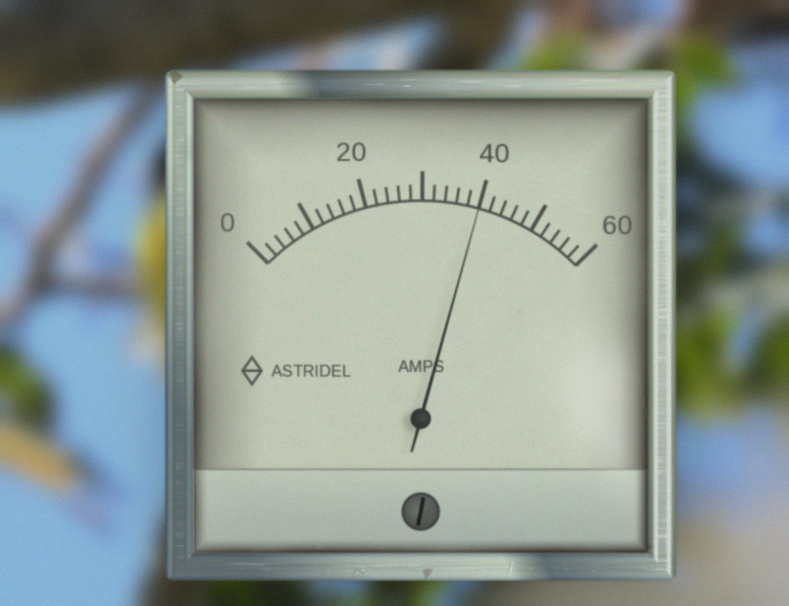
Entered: 40; A
